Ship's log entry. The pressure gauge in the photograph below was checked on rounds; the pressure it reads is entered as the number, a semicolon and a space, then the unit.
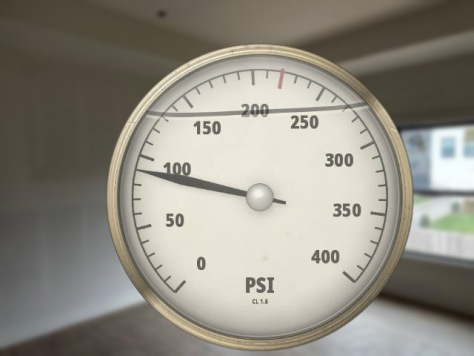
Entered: 90; psi
